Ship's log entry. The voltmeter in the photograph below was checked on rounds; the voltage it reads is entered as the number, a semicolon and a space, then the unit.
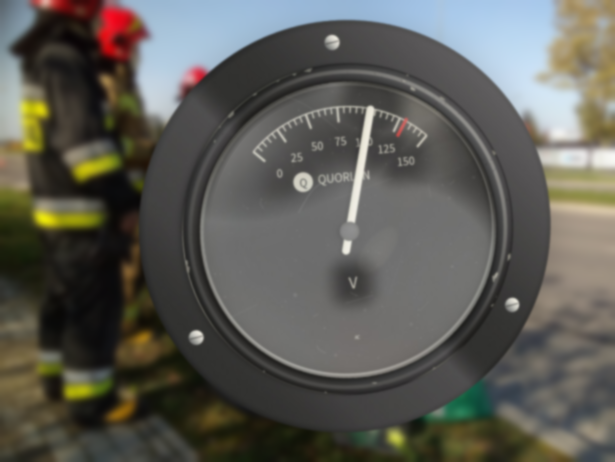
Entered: 100; V
